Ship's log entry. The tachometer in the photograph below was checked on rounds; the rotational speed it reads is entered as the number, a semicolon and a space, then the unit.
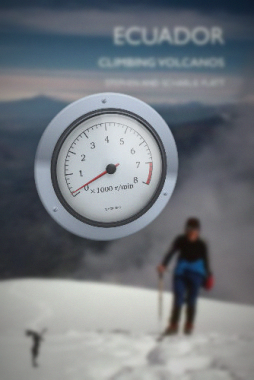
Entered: 200; rpm
